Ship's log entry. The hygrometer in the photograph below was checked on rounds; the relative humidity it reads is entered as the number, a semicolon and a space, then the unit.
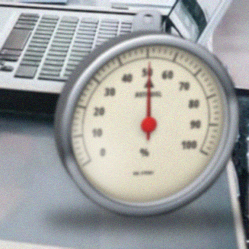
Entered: 50; %
